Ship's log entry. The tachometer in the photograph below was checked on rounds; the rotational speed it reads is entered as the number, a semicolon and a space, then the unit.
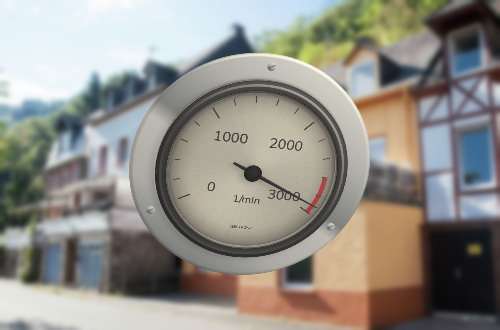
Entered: 2900; rpm
